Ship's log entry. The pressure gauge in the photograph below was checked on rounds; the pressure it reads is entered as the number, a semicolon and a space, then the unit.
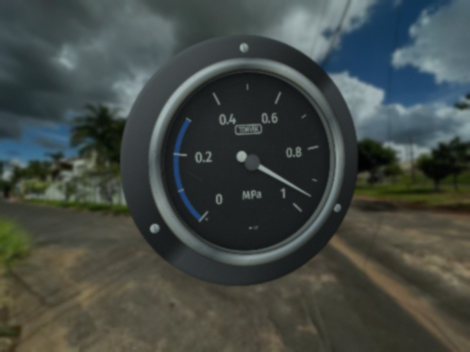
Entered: 0.95; MPa
